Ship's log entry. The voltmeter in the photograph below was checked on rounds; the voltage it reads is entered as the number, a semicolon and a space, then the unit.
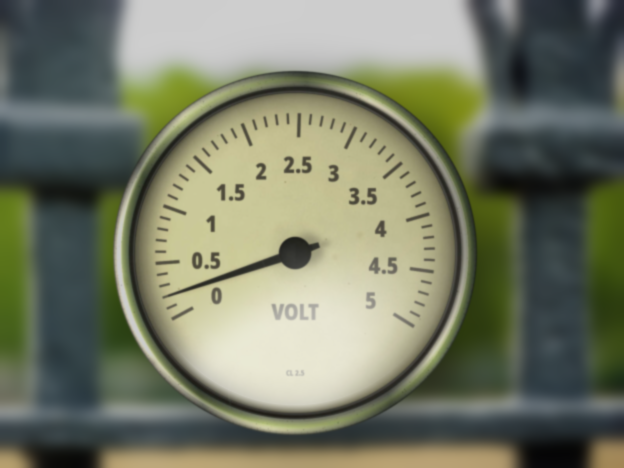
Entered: 0.2; V
